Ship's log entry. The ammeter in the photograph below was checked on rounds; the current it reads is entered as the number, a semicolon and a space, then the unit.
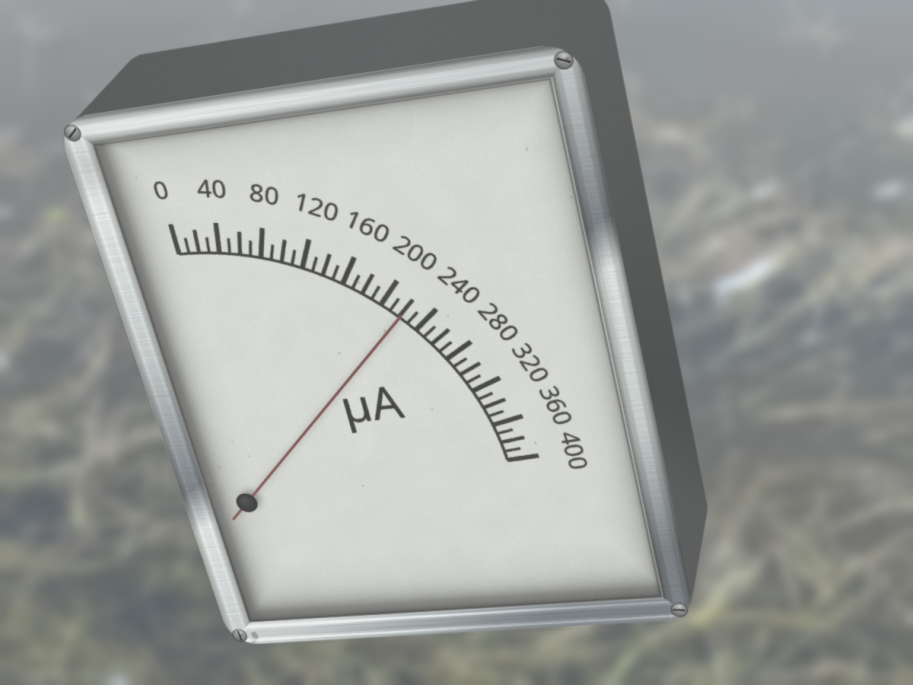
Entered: 220; µA
